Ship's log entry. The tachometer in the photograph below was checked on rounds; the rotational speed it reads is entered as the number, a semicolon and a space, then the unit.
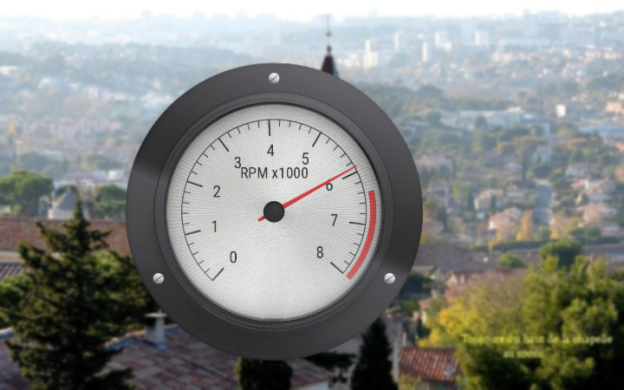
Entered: 5900; rpm
